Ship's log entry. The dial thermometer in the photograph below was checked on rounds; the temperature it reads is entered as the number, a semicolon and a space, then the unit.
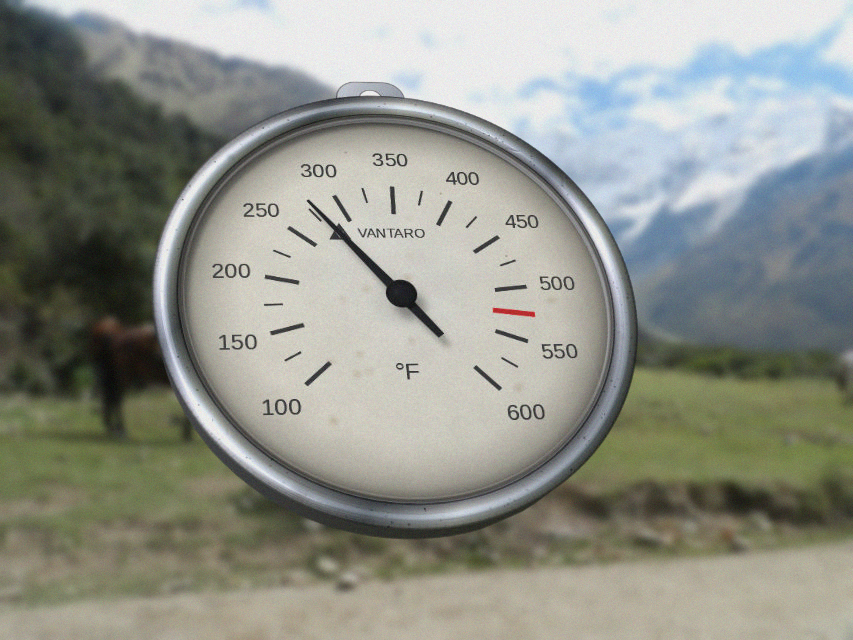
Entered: 275; °F
